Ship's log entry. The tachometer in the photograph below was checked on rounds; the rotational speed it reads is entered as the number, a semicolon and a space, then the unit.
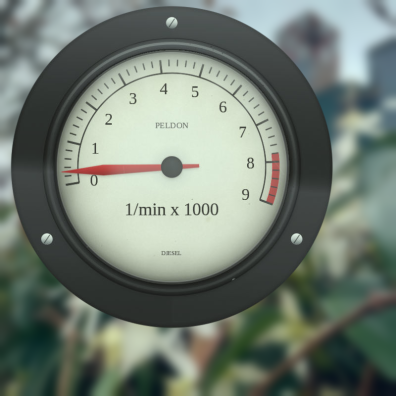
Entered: 300; rpm
